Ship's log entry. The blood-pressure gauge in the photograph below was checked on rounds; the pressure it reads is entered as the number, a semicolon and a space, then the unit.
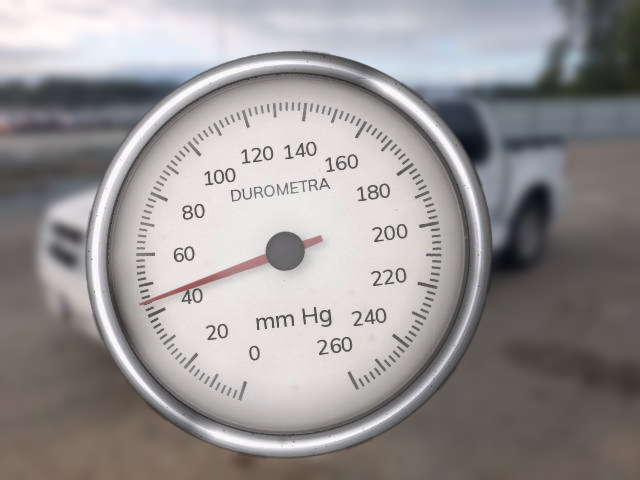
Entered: 44; mmHg
